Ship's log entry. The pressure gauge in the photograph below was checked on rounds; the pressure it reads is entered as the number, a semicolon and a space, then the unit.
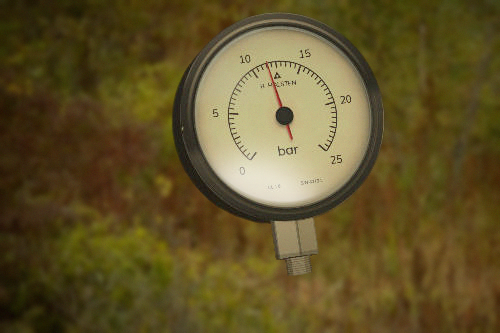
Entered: 11.5; bar
